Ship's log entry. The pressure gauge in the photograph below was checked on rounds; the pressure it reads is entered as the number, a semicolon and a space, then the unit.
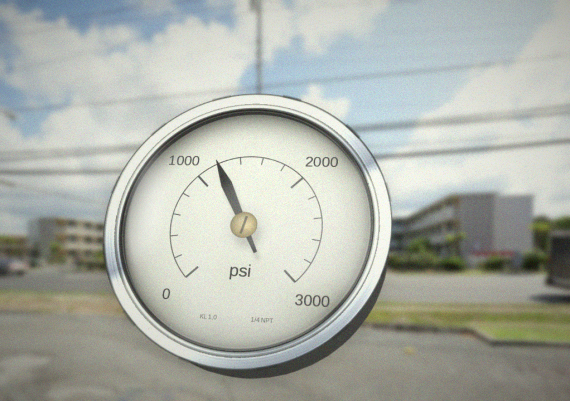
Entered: 1200; psi
